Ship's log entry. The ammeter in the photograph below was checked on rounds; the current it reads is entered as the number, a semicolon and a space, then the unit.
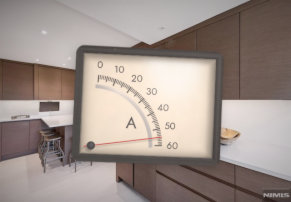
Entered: 55; A
